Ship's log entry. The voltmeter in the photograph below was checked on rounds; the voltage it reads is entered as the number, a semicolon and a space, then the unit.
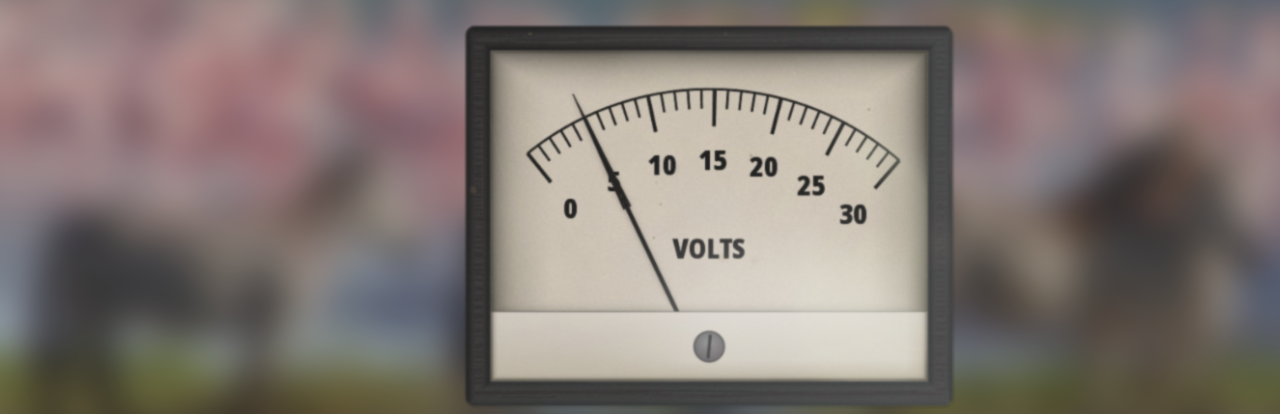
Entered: 5; V
